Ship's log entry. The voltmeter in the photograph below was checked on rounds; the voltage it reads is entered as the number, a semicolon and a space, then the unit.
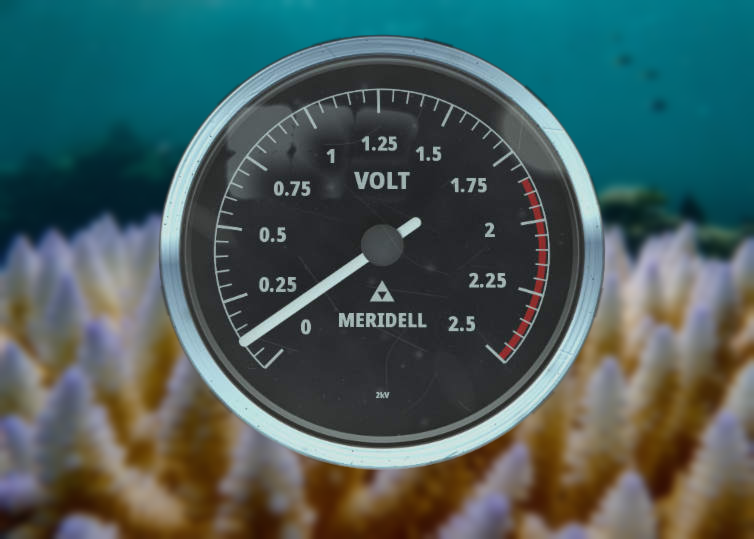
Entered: 0.1; V
